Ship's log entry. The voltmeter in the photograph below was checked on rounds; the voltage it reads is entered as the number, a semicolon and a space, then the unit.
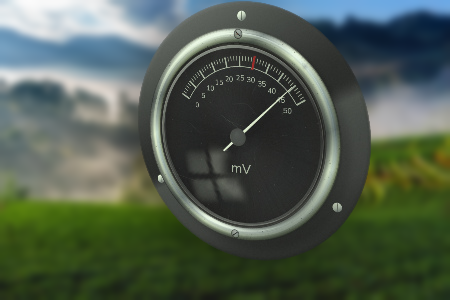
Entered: 45; mV
